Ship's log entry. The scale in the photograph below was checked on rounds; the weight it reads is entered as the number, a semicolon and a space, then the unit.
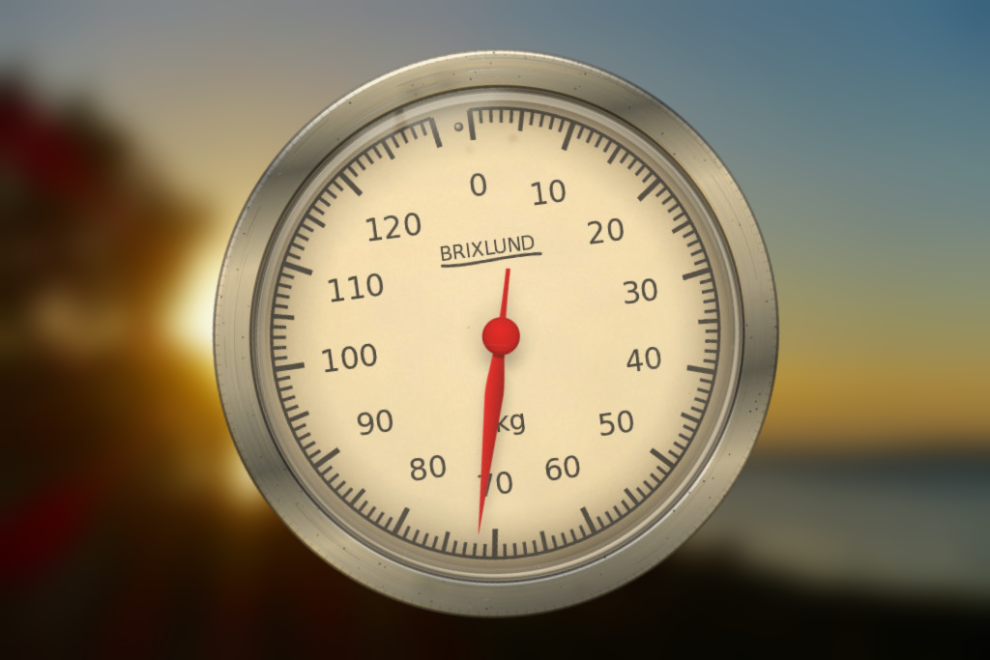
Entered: 72; kg
